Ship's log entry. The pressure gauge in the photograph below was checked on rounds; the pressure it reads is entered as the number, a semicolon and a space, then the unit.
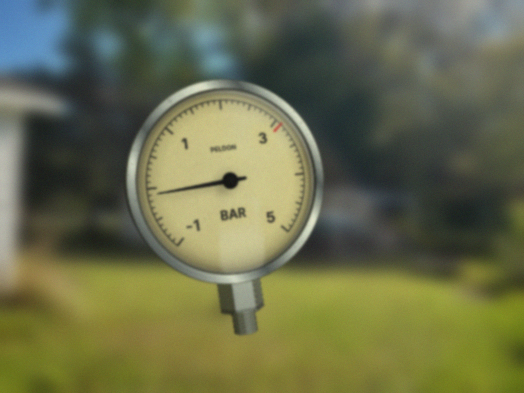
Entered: -0.1; bar
